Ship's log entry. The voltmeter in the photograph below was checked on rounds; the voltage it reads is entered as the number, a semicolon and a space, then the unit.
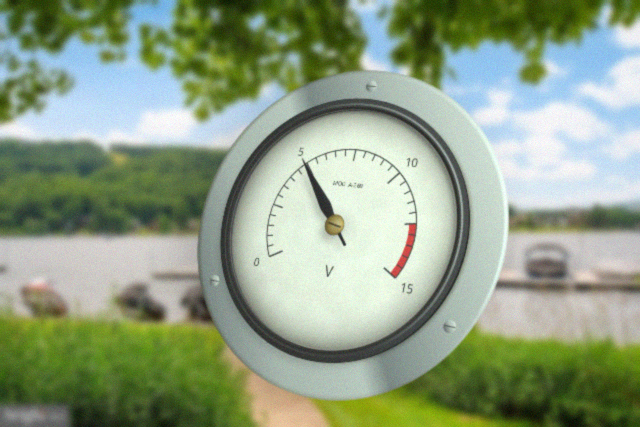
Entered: 5; V
